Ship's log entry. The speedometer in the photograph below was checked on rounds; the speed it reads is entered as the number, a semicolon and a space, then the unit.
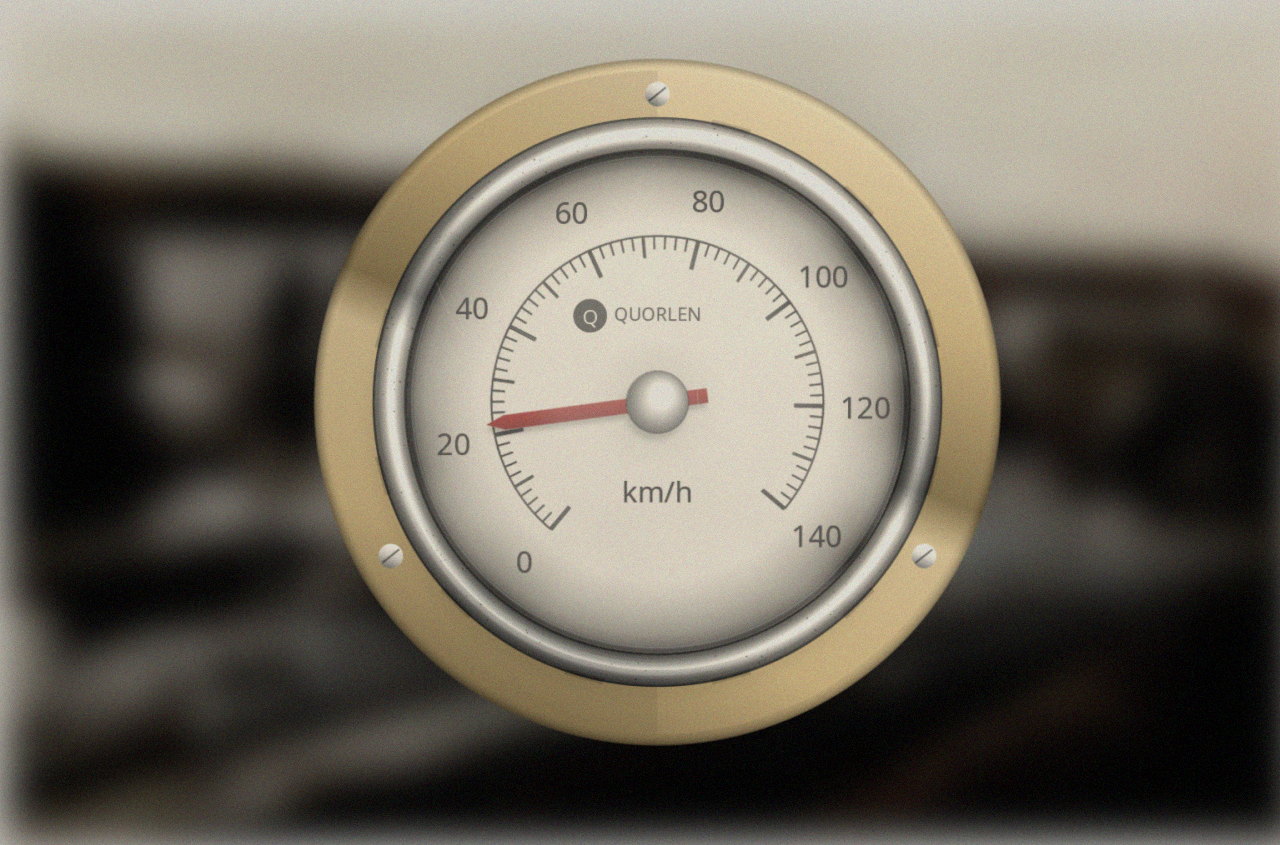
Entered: 22; km/h
